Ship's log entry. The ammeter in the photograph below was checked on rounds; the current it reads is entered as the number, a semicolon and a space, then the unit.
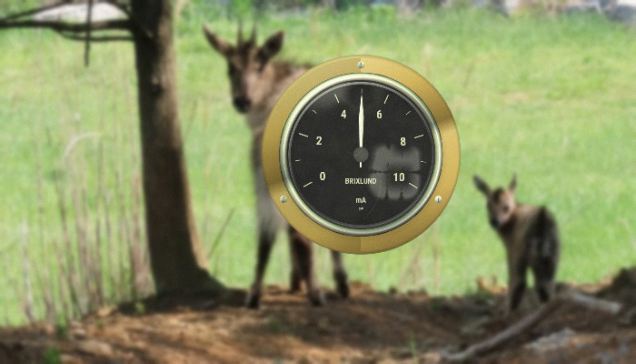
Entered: 5; mA
